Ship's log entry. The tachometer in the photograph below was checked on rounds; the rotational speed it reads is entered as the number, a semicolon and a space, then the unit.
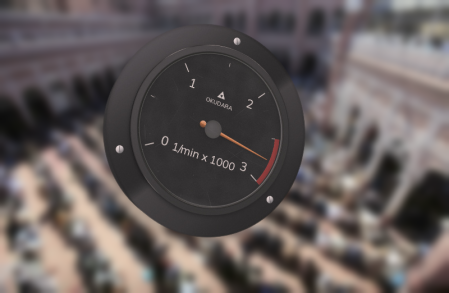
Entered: 2750; rpm
